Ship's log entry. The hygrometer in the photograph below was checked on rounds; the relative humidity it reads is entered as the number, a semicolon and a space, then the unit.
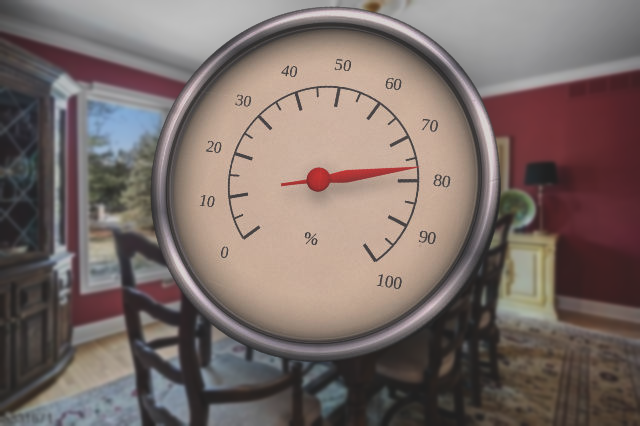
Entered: 77.5; %
